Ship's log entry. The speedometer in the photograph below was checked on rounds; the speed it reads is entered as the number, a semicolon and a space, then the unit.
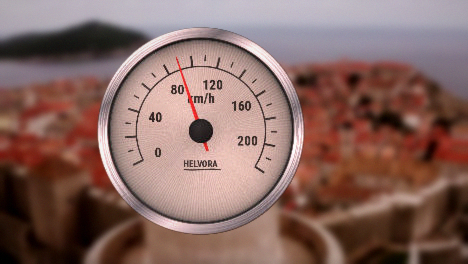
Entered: 90; km/h
